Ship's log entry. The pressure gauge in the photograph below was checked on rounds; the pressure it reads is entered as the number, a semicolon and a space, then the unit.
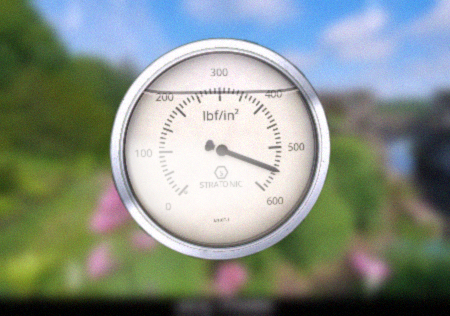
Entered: 550; psi
